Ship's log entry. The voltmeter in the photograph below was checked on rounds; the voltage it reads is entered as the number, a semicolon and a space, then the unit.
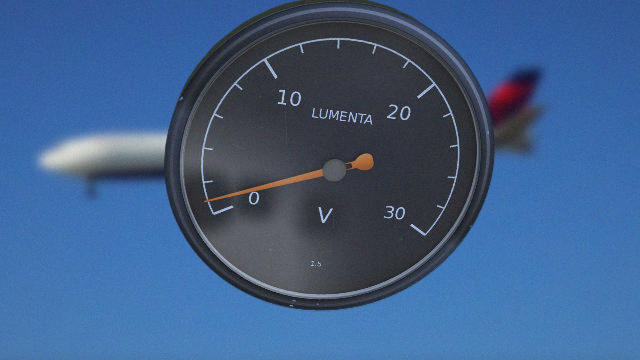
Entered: 1; V
